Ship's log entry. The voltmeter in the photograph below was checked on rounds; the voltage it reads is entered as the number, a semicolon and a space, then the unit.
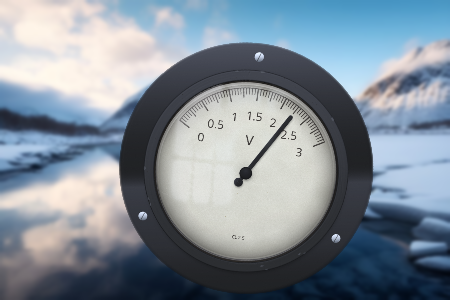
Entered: 2.25; V
